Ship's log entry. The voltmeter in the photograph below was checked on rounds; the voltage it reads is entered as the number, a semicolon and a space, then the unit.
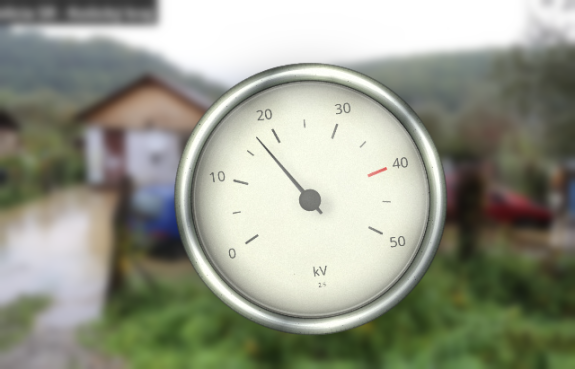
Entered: 17.5; kV
